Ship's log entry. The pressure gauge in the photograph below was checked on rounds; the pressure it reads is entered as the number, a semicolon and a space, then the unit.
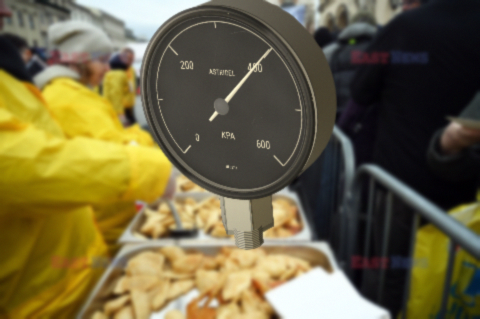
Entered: 400; kPa
